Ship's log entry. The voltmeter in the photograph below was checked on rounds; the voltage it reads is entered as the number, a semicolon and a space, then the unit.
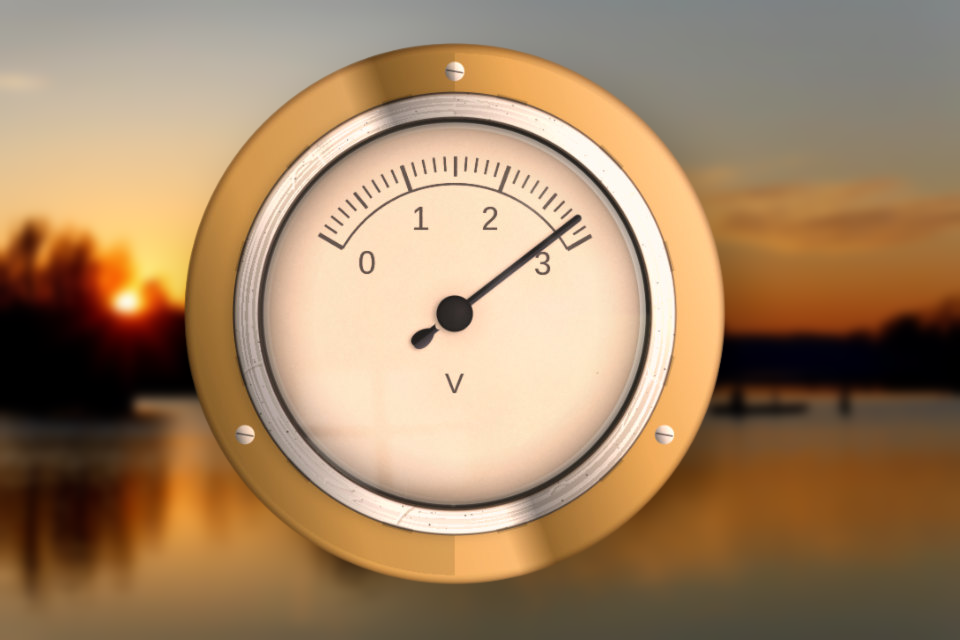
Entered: 2.8; V
